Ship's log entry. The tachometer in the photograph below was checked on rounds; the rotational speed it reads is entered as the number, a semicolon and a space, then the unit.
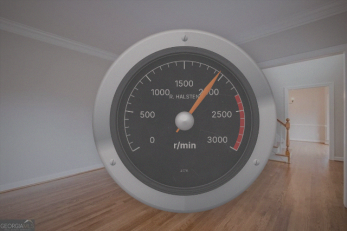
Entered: 1950; rpm
